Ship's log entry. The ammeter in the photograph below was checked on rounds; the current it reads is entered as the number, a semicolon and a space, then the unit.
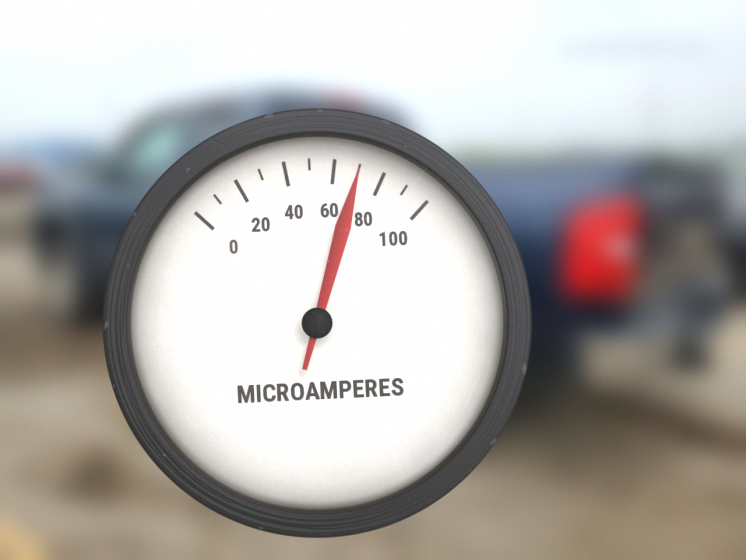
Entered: 70; µA
